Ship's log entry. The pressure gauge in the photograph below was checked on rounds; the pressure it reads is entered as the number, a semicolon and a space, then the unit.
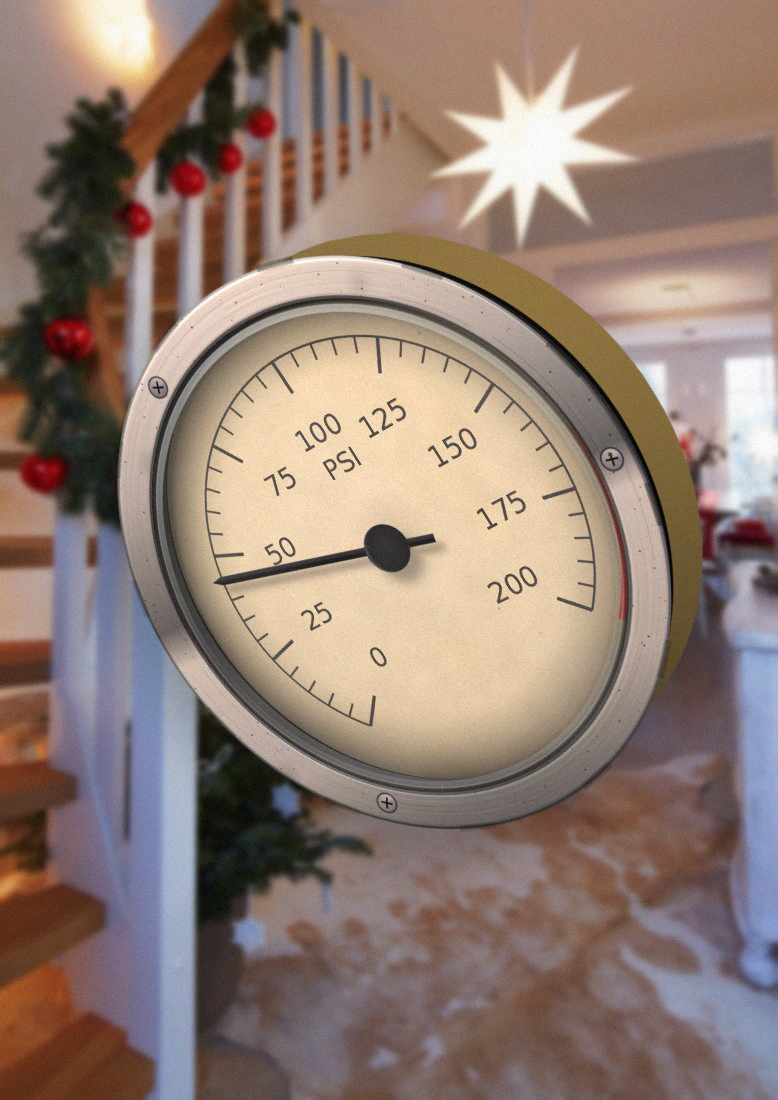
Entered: 45; psi
